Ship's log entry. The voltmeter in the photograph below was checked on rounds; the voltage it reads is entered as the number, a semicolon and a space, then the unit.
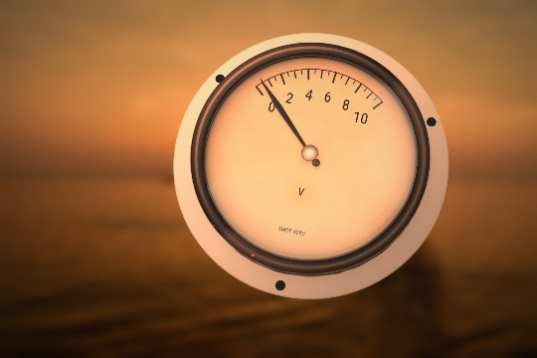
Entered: 0.5; V
